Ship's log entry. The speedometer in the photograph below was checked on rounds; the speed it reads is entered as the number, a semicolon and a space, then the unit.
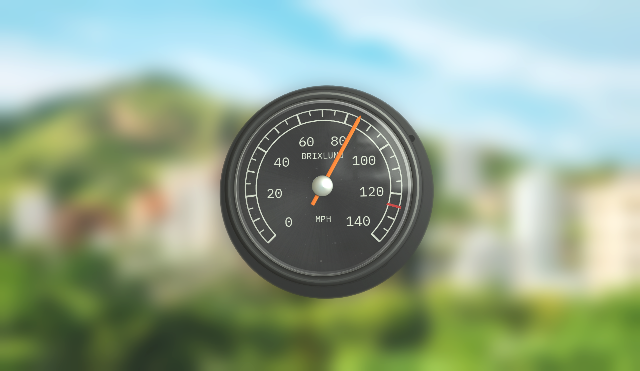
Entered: 85; mph
